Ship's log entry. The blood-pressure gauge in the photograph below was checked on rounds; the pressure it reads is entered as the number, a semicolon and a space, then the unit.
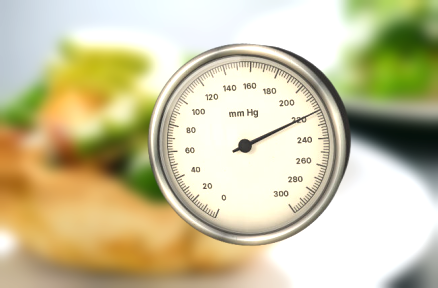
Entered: 220; mmHg
